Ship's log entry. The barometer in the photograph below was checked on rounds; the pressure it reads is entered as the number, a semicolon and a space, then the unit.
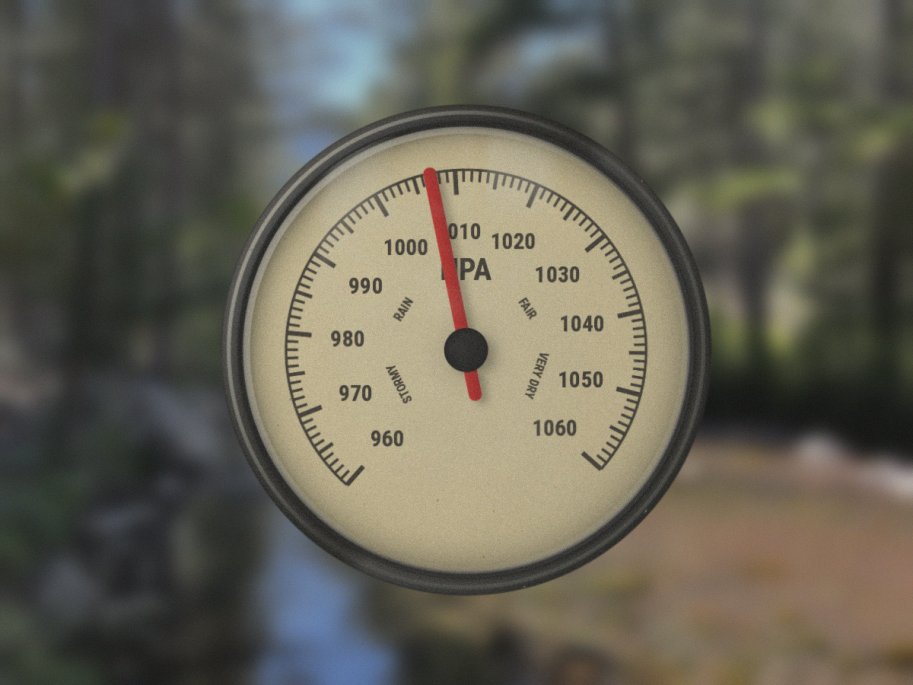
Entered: 1007; hPa
